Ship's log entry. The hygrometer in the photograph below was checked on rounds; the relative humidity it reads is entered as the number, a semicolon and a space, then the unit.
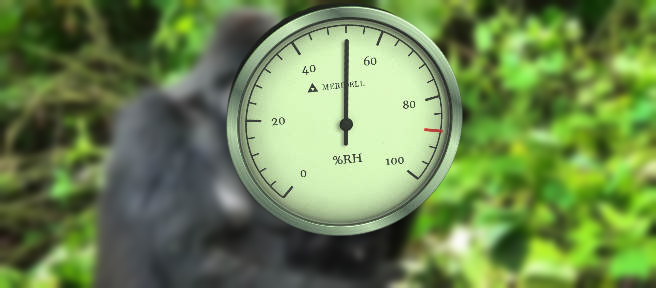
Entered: 52; %
